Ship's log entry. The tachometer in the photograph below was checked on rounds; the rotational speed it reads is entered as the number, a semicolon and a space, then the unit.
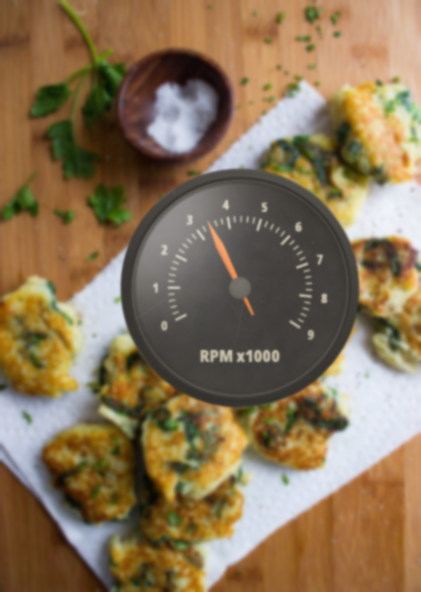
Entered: 3400; rpm
